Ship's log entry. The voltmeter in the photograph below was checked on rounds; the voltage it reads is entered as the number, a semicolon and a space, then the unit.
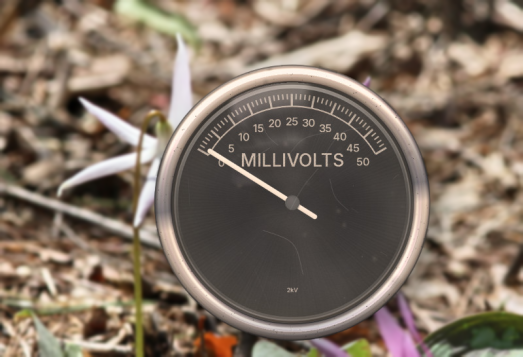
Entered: 1; mV
